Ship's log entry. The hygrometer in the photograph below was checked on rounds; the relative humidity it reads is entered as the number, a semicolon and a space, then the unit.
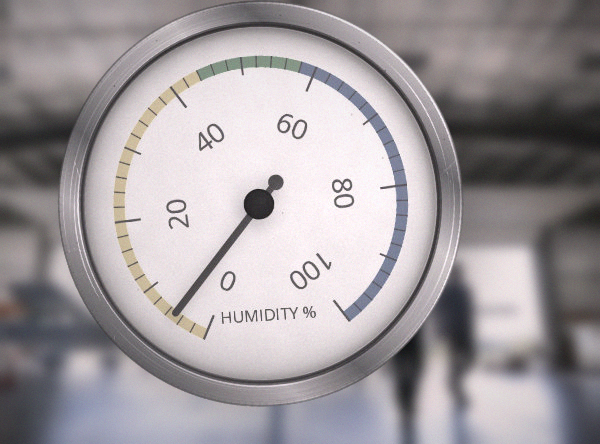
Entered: 5; %
